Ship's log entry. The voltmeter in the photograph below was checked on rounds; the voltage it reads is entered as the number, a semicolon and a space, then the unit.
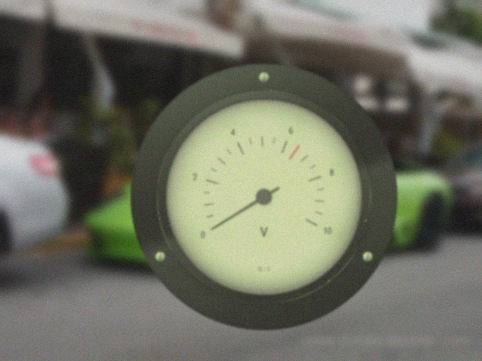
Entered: 0; V
